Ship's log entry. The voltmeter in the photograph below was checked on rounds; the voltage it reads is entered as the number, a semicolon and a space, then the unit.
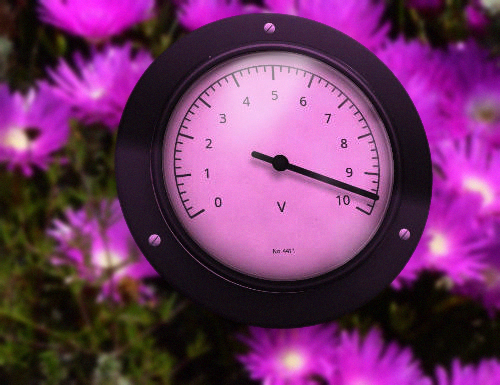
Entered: 9.6; V
